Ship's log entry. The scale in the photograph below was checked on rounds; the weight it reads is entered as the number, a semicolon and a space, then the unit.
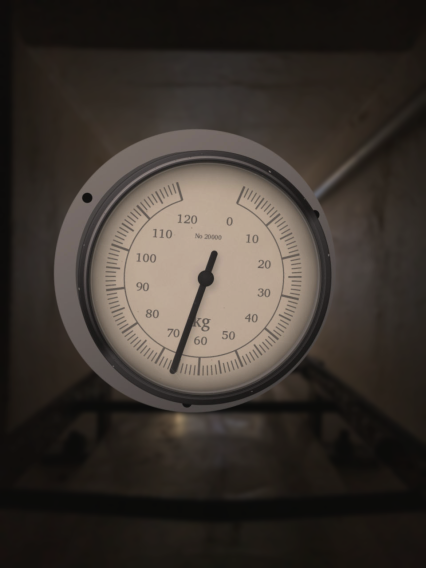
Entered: 66; kg
